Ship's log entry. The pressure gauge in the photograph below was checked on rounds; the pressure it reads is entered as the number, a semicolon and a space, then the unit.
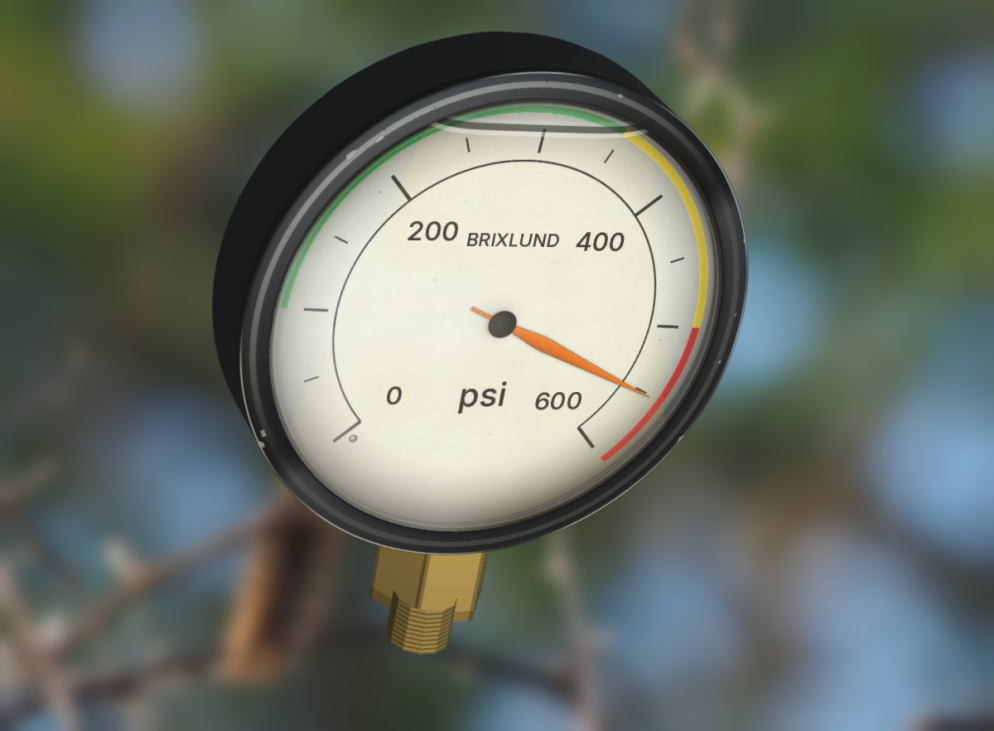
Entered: 550; psi
